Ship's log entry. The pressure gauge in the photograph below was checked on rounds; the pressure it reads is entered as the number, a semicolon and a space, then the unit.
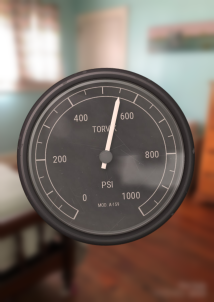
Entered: 550; psi
